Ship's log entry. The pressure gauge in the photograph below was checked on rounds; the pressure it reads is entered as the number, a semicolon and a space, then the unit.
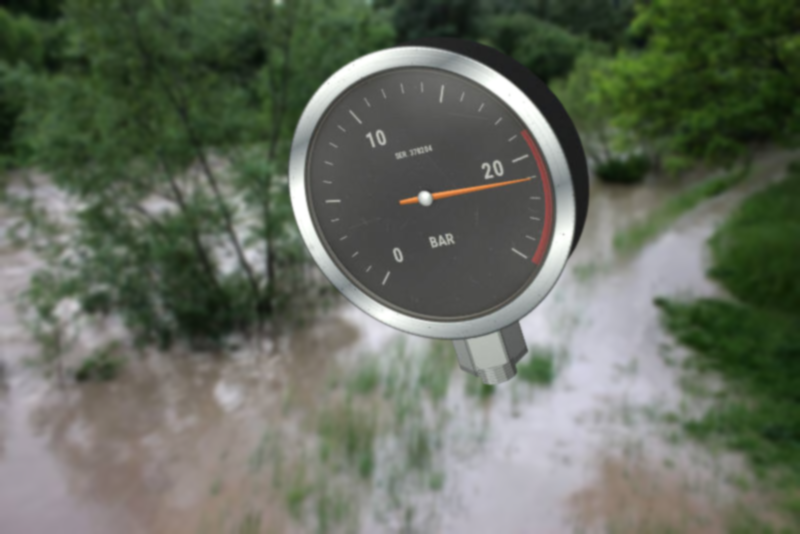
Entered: 21; bar
